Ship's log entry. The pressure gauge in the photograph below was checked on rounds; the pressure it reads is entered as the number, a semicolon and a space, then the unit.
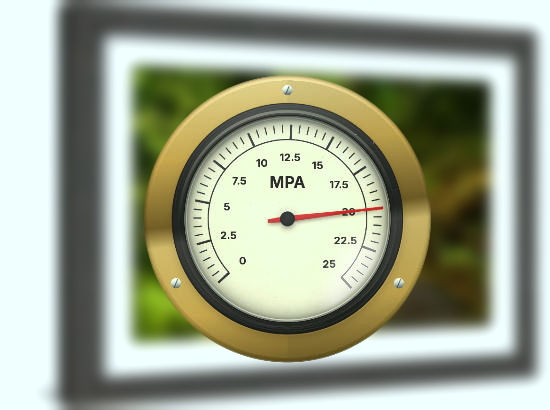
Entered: 20; MPa
